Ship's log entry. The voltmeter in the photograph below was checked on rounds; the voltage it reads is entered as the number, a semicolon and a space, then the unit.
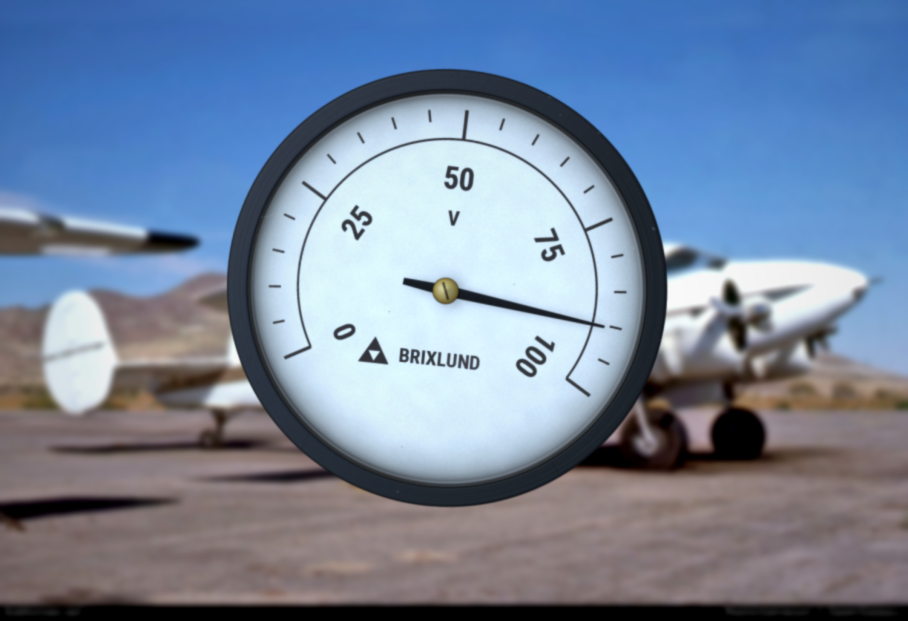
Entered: 90; V
